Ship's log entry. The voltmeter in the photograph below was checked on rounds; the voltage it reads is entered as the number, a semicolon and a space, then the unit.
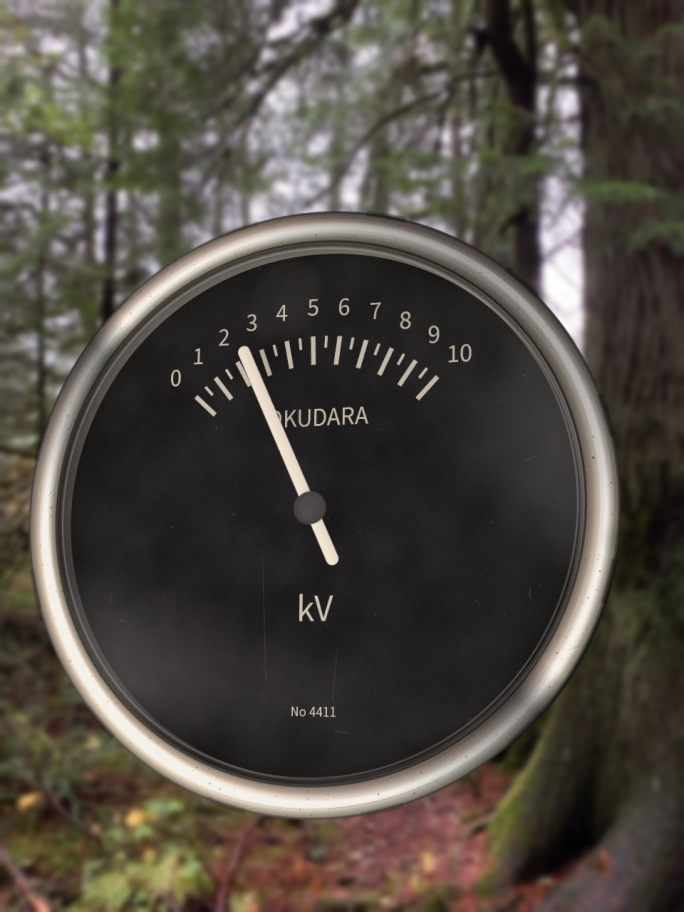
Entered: 2.5; kV
